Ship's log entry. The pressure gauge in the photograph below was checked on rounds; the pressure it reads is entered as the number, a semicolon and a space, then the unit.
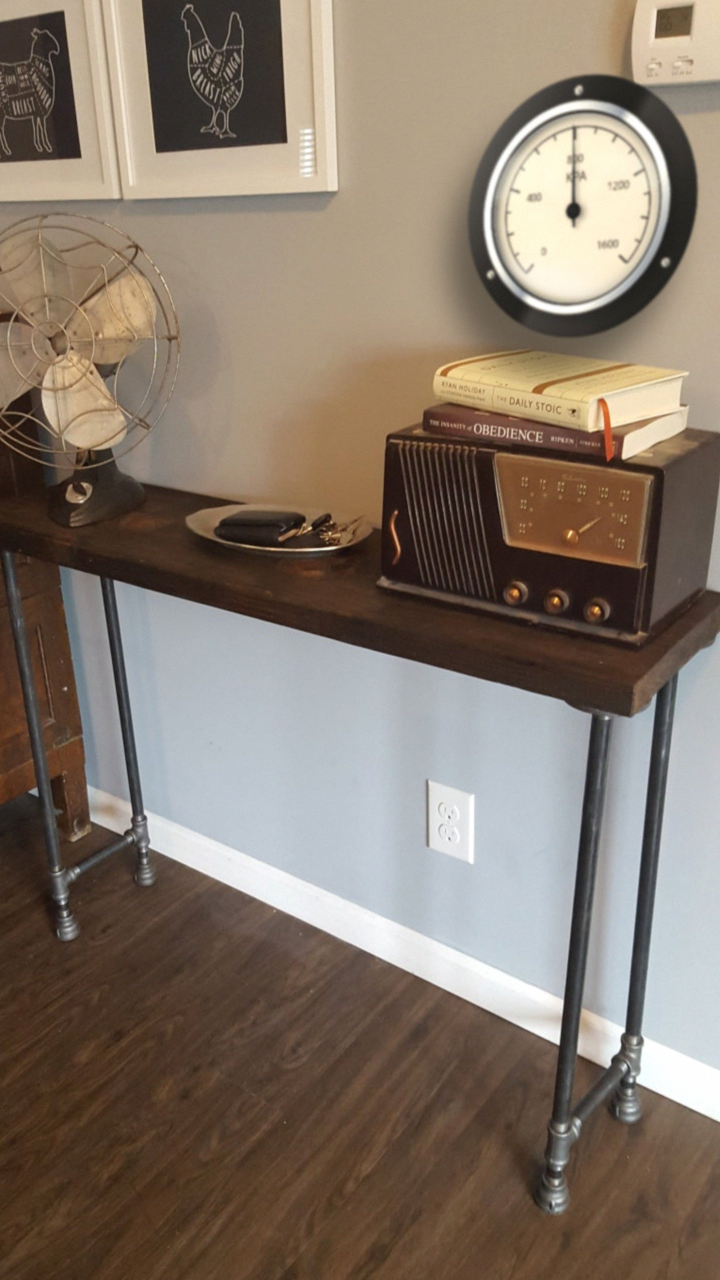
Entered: 800; kPa
